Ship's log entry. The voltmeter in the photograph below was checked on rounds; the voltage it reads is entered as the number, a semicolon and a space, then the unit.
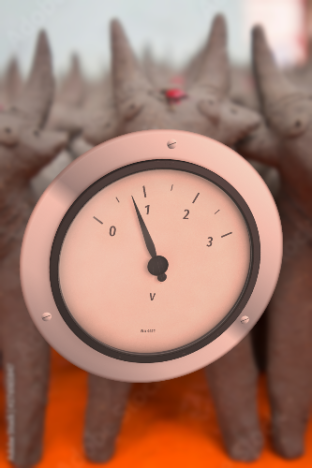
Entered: 0.75; V
